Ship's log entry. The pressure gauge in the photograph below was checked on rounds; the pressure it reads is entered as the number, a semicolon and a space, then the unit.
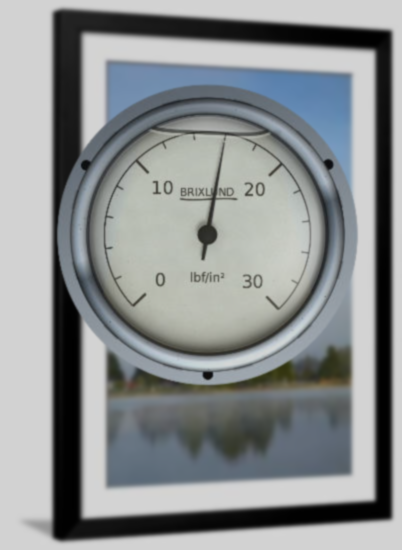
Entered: 16; psi
